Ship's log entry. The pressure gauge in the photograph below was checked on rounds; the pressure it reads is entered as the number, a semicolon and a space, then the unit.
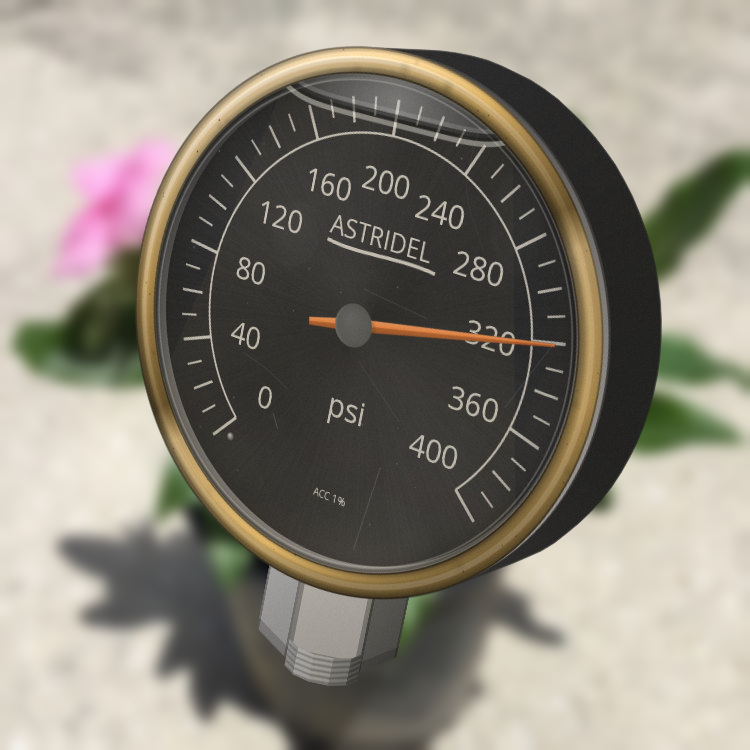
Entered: 320; psi
